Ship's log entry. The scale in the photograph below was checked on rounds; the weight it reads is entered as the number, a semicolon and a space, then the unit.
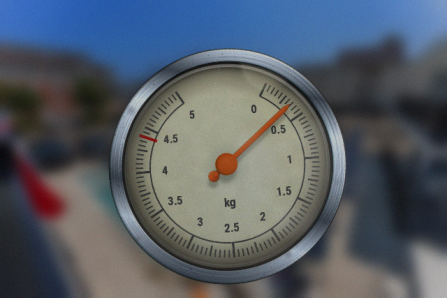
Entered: 0.35; kg
